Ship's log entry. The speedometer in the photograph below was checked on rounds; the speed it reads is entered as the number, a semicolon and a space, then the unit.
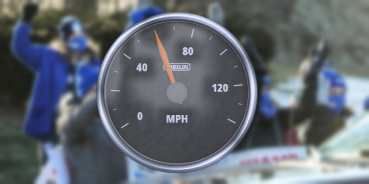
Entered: 60; mph
